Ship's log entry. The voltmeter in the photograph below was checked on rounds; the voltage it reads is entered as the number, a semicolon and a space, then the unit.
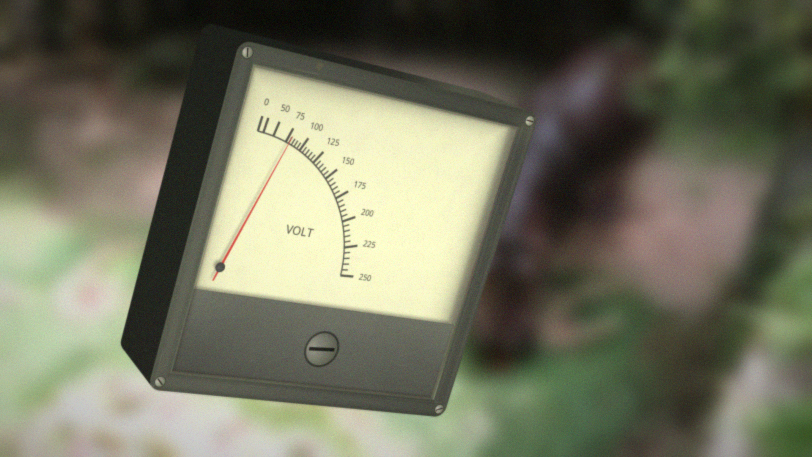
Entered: 75; V
